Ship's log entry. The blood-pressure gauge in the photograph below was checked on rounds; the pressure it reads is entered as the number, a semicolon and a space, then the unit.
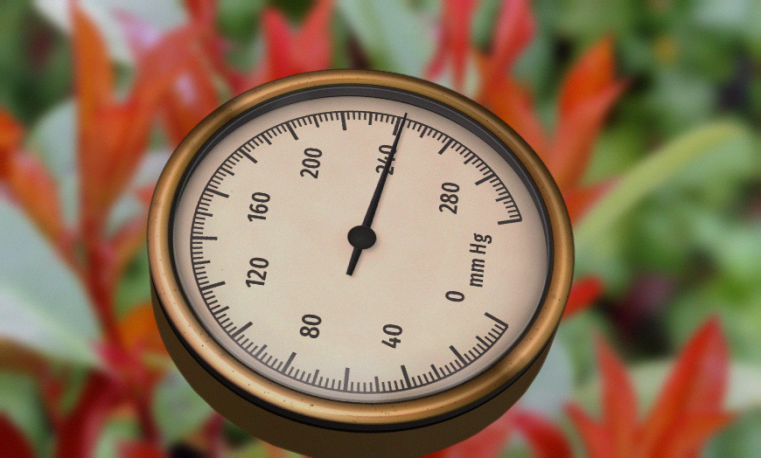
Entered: 242; mmHg
